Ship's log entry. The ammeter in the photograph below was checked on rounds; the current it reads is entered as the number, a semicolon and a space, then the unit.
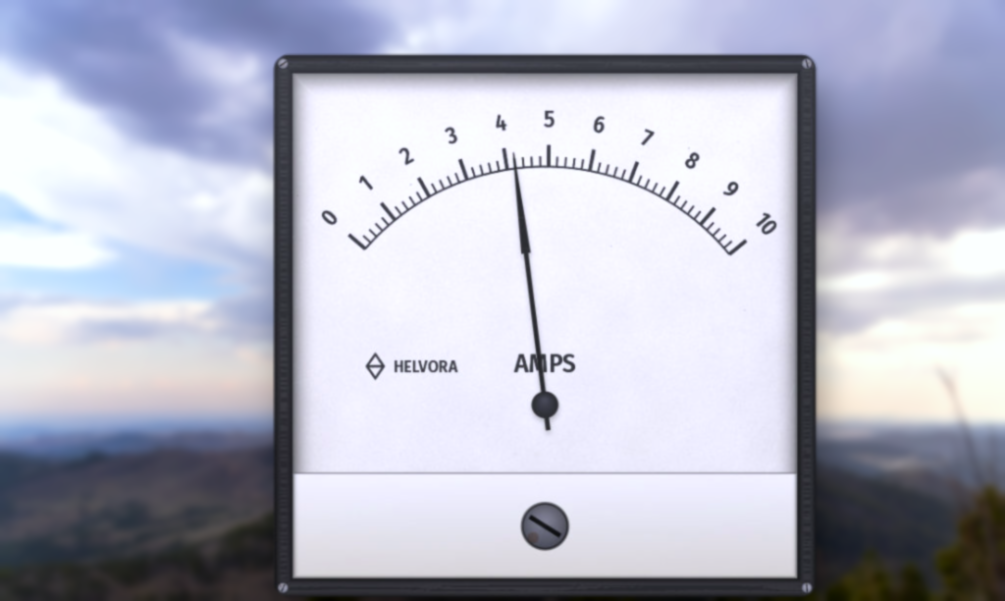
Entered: 4.2; A
